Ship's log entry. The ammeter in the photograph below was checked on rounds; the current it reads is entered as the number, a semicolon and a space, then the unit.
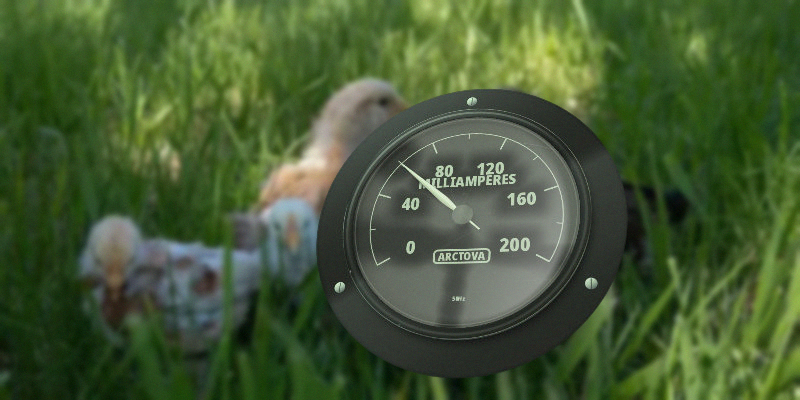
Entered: 60; mA
